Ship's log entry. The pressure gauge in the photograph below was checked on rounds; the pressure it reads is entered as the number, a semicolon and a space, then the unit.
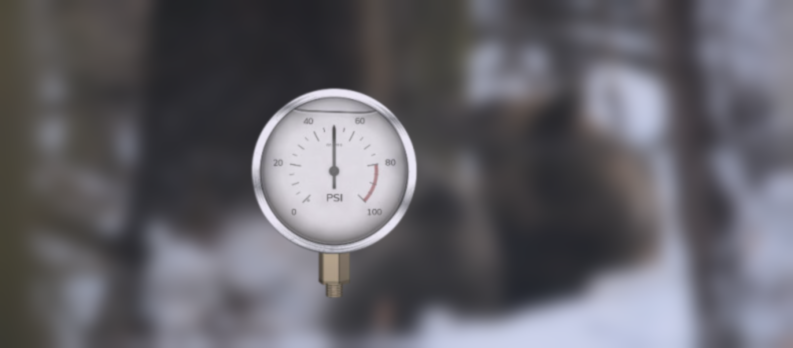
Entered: 50; psi
